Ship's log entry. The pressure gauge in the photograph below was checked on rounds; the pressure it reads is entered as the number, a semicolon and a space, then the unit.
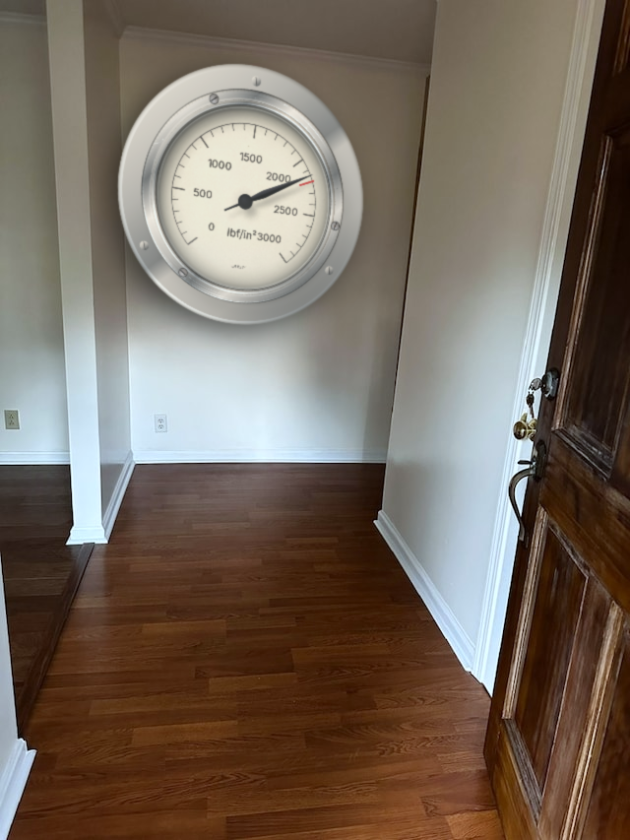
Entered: 2150; psi
